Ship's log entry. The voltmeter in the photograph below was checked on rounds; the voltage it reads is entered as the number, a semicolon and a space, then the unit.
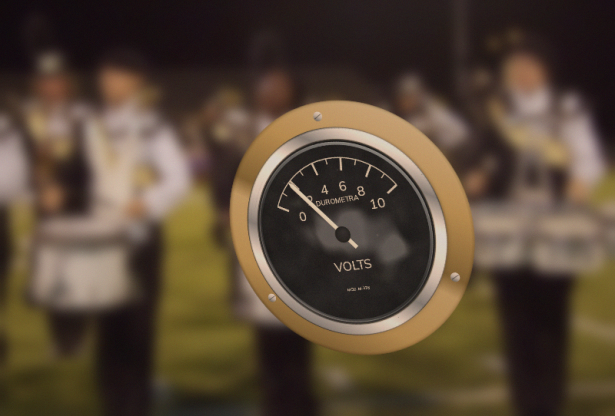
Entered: 2; V
